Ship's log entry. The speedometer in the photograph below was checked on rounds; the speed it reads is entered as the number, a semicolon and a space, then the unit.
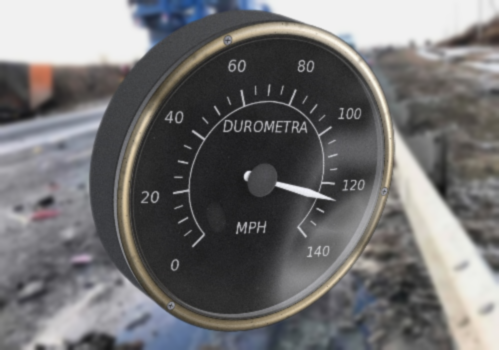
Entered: 125; mph
